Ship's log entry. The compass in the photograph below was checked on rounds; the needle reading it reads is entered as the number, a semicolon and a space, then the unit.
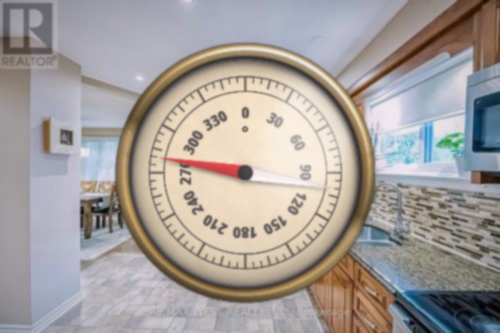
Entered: 280; °
